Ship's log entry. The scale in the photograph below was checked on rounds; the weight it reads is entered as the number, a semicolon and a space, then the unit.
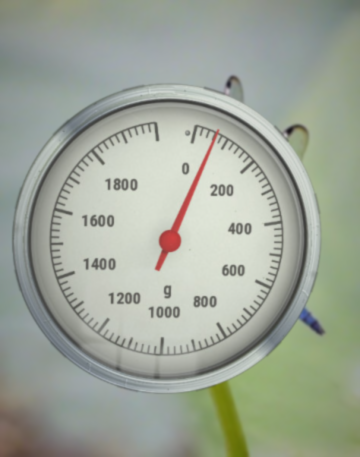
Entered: 60; g
